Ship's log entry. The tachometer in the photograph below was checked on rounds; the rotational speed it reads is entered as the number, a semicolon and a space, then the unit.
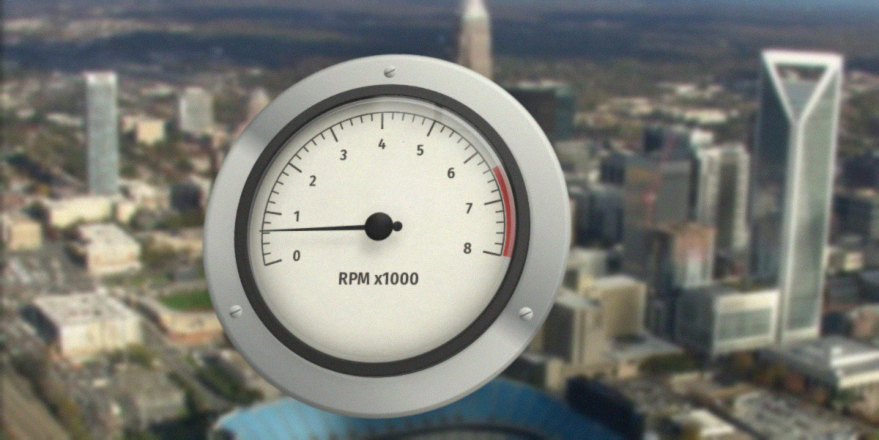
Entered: 600; rpm
